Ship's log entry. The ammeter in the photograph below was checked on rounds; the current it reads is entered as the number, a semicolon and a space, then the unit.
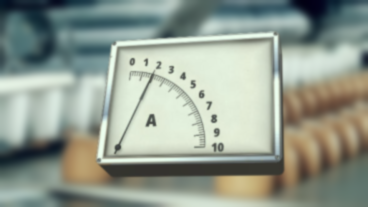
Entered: 2; A
